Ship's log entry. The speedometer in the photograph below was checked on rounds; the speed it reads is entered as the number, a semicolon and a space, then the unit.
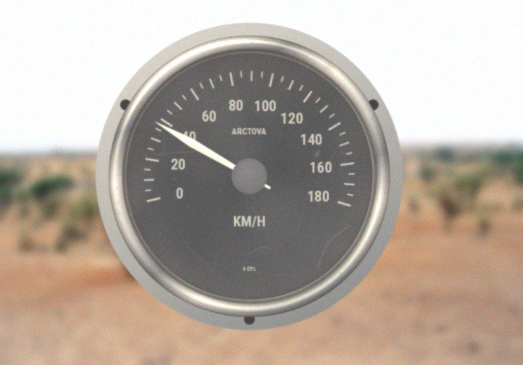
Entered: 37.5; km/h
